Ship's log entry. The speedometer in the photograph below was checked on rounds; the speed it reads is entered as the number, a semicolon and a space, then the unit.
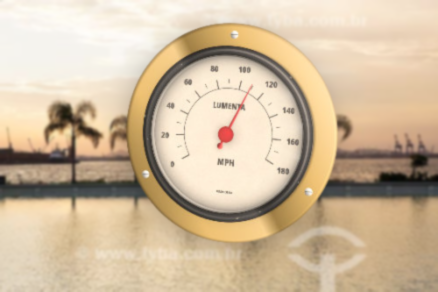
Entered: 110; mph
